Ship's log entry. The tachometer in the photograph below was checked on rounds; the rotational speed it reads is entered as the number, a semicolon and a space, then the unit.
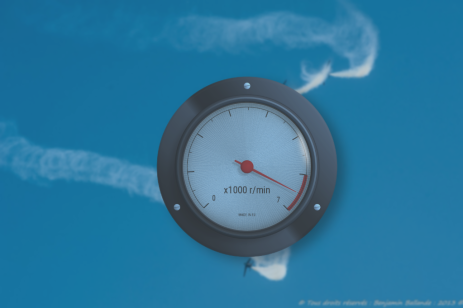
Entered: 6500; rpm
